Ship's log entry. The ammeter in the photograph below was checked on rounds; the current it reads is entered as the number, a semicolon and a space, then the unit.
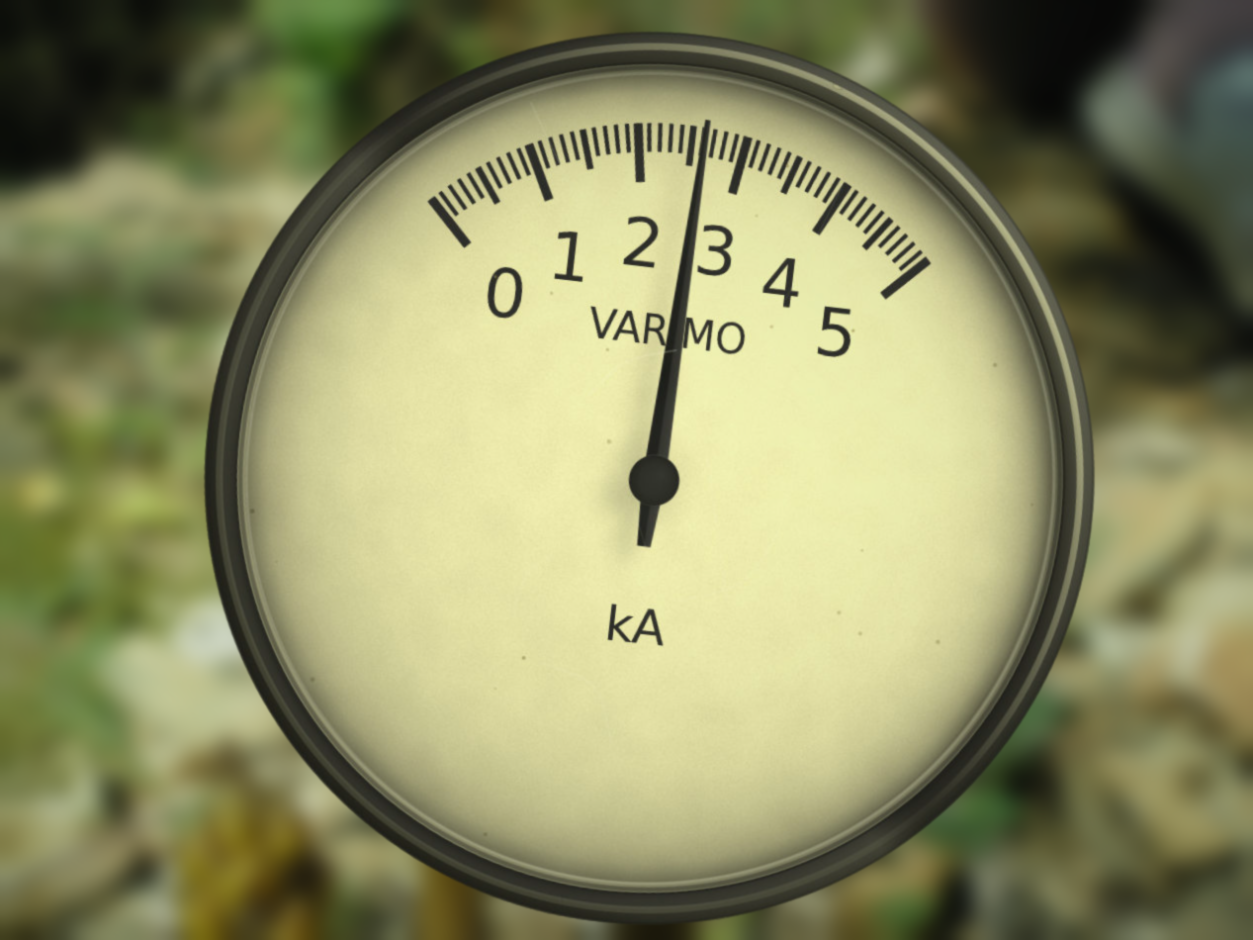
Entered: 2.6; kA
